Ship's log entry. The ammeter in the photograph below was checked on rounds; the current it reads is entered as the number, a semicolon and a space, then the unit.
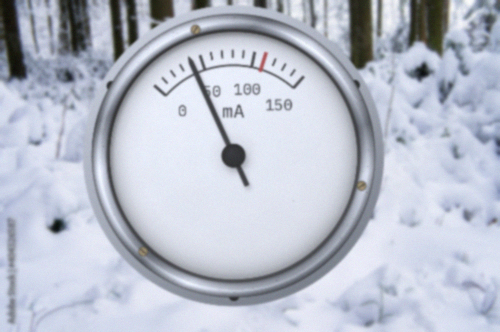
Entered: 40; mA
